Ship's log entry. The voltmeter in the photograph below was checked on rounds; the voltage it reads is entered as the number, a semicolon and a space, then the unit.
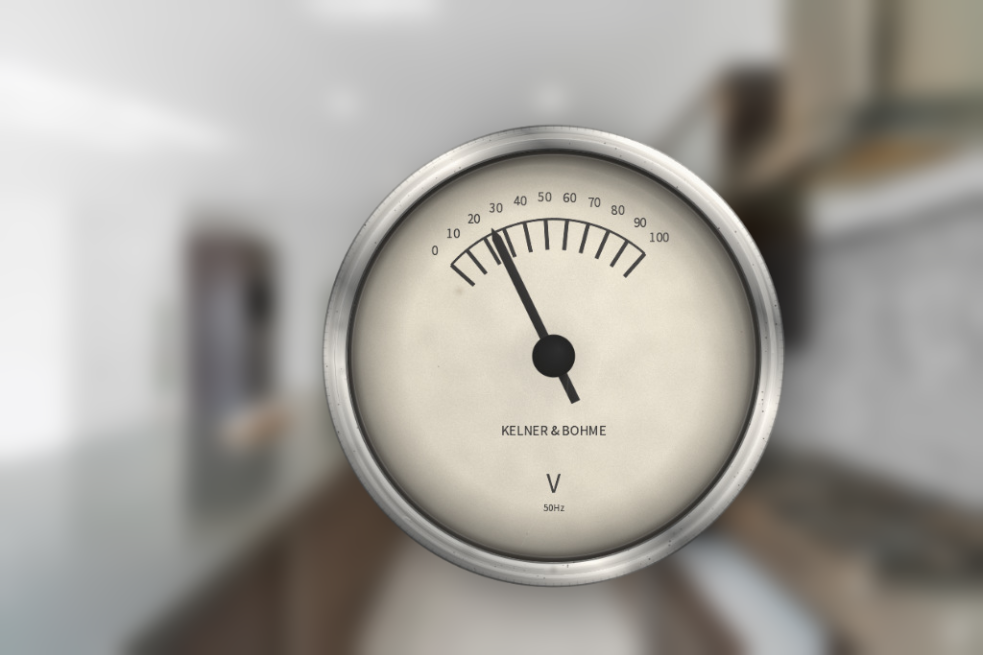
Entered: 25; V
